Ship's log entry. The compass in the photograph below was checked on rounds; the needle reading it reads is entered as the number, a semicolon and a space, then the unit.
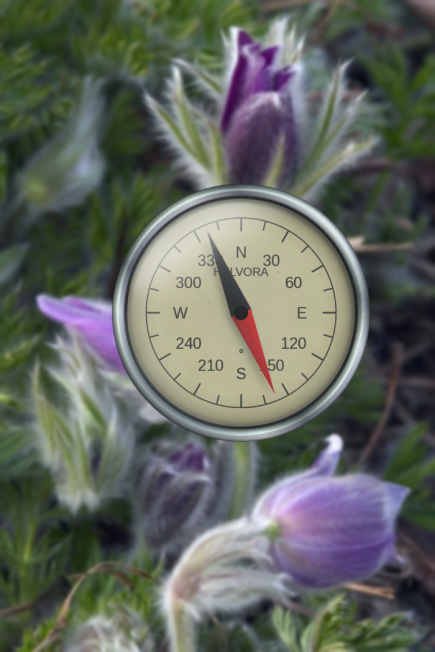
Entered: 157.5; °
